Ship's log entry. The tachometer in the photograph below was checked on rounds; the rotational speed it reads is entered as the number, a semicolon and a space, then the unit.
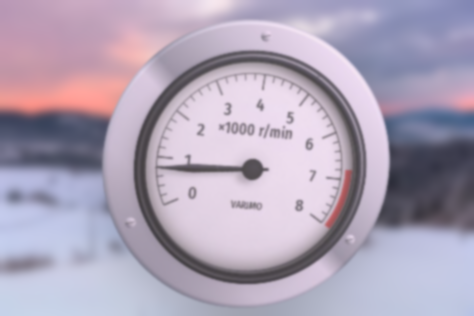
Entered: 800; rpm
